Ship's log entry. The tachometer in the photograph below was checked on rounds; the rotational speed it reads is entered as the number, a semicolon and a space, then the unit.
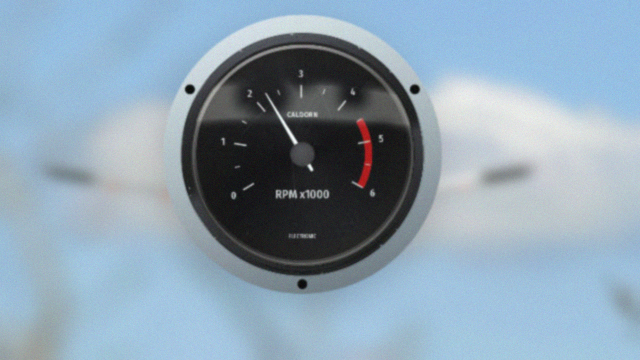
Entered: 2250; rpm
